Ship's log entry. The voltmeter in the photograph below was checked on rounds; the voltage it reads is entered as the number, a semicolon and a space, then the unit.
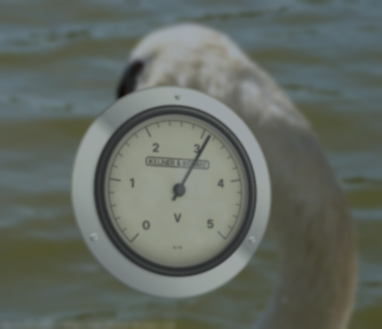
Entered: 3.1; V
